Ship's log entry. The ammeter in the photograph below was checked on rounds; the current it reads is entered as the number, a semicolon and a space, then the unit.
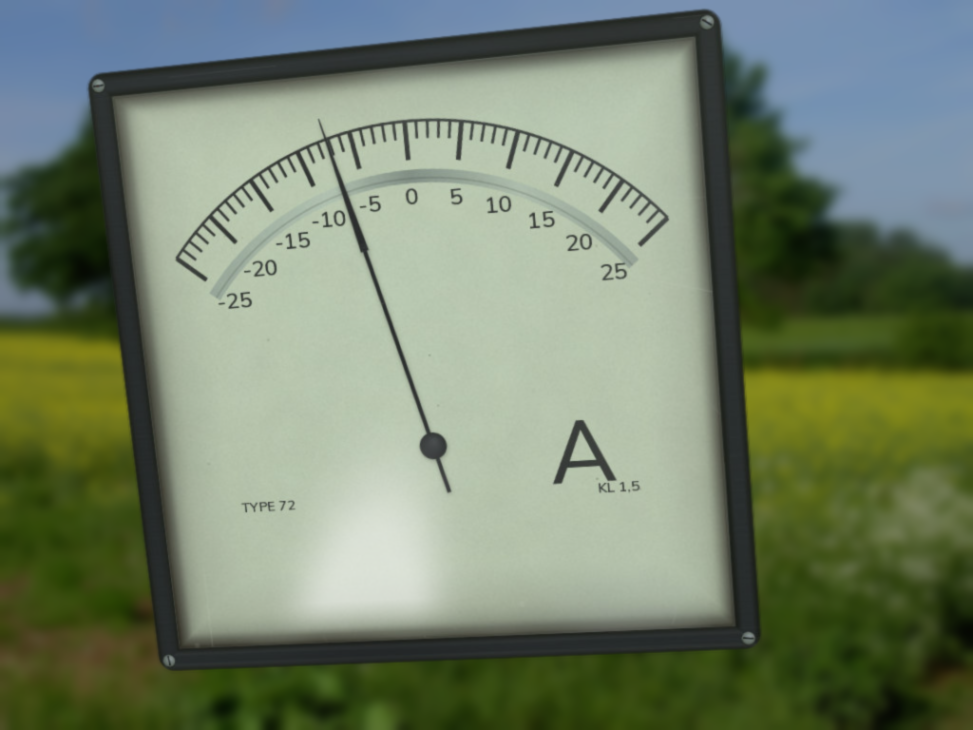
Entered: -7; A
